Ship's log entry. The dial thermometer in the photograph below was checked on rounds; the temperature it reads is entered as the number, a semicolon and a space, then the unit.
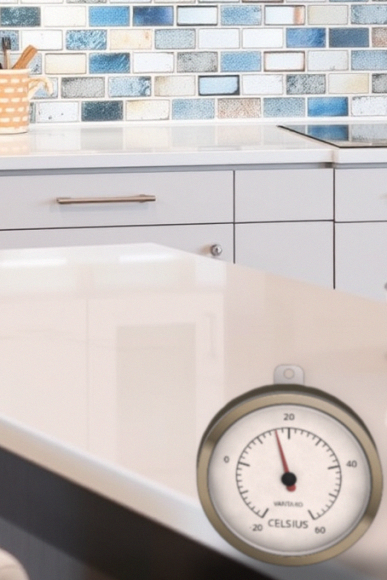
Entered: 16; °C
